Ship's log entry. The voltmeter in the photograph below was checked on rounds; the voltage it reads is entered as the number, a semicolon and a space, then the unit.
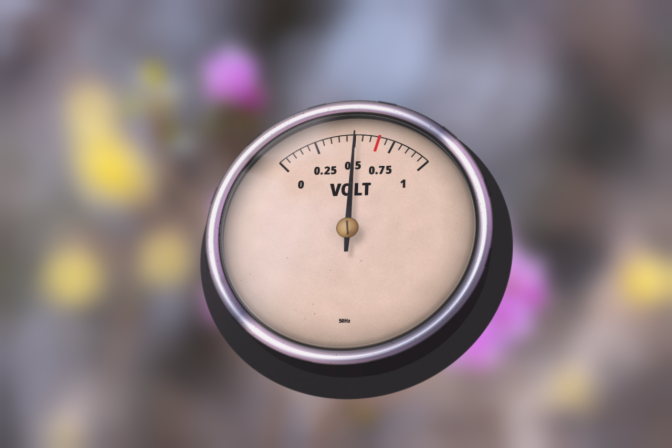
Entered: 0.5; V
